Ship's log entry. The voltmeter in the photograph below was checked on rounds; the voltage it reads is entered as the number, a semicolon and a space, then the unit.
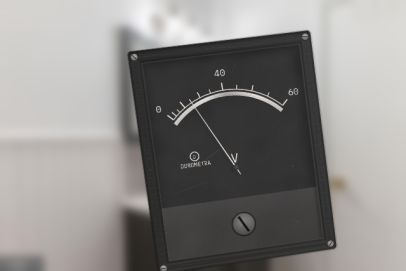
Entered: 25; V
